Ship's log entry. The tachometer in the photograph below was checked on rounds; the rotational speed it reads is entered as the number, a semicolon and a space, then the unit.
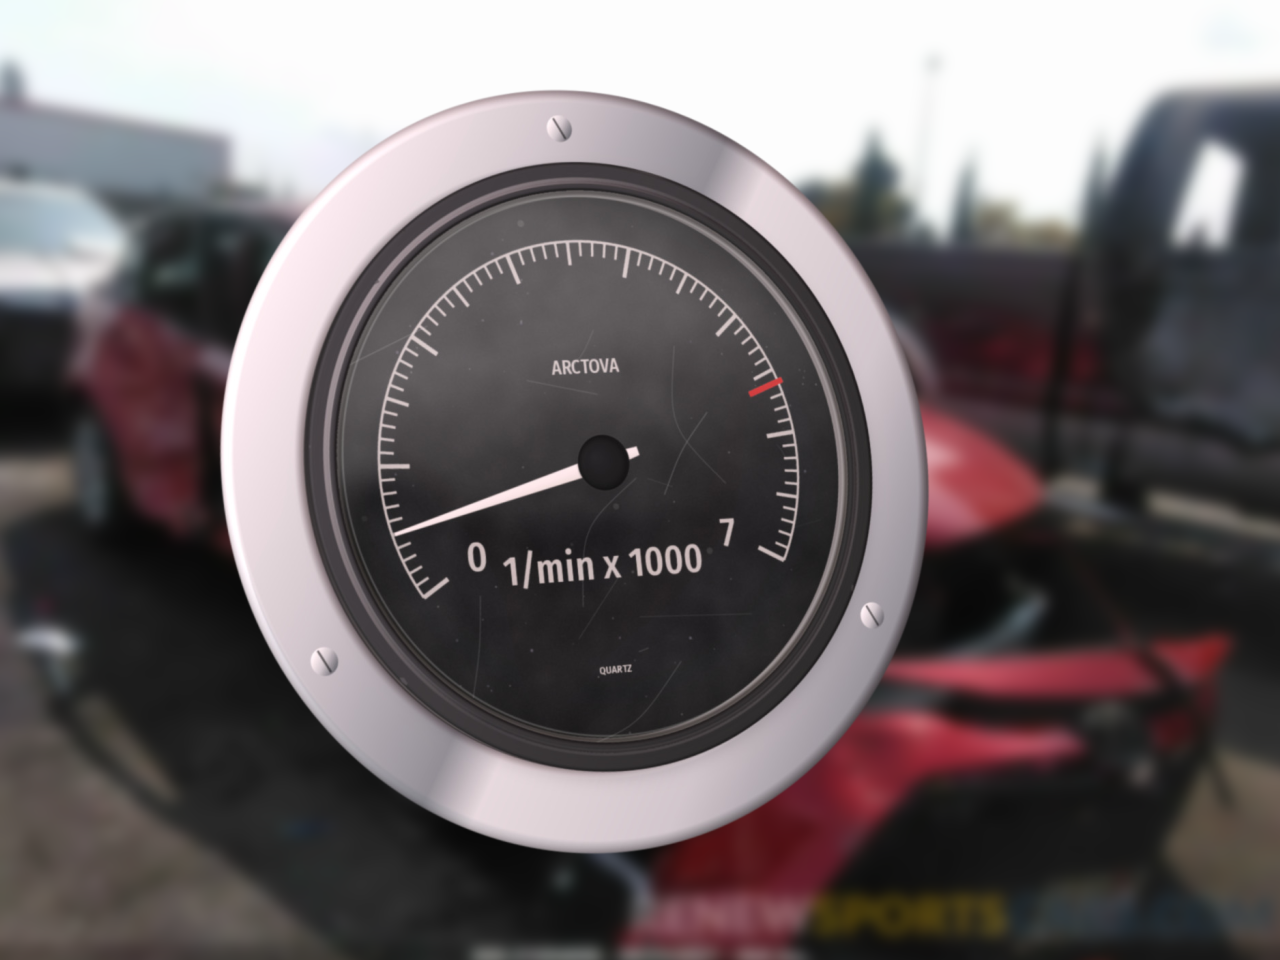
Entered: 500; rpm
